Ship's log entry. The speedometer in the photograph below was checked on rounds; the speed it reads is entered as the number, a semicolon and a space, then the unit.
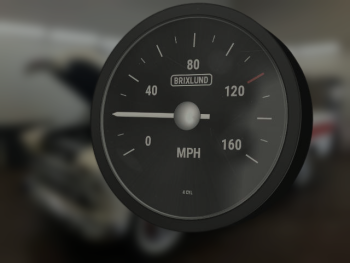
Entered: 20; mph
